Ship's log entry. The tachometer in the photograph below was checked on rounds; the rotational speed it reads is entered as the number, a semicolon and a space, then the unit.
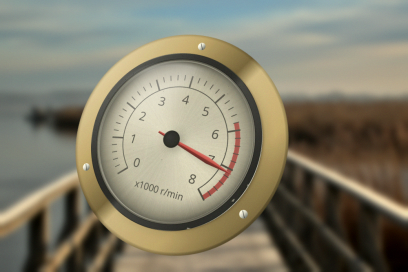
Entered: 7100; rpm
